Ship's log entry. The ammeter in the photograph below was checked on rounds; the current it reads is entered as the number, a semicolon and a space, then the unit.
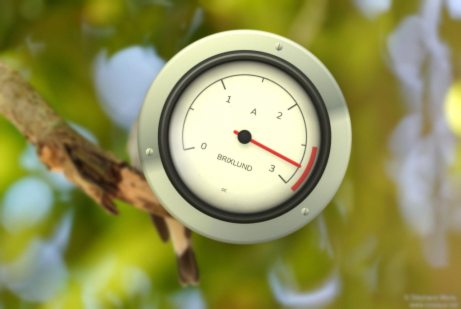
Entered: 2.75; A
